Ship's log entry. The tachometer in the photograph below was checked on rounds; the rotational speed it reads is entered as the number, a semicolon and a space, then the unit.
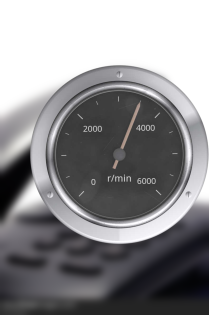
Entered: 3500; rpm
